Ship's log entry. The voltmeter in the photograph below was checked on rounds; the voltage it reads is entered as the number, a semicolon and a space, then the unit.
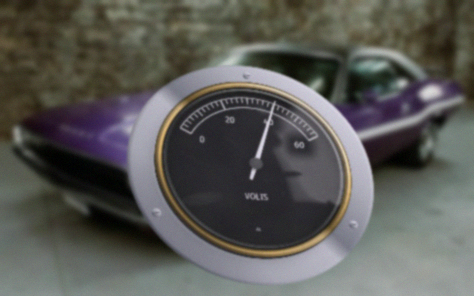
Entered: 40; V
